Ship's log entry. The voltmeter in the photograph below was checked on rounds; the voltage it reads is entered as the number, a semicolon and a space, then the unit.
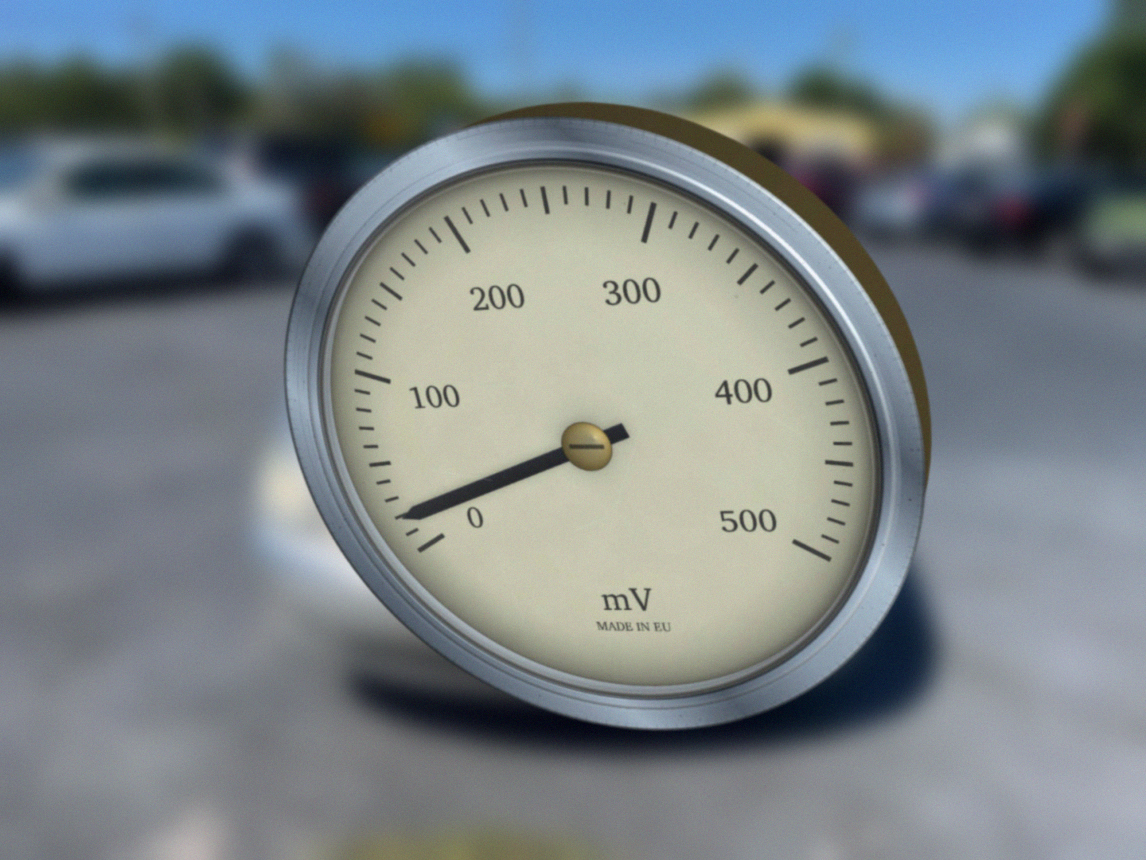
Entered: 20; mV
